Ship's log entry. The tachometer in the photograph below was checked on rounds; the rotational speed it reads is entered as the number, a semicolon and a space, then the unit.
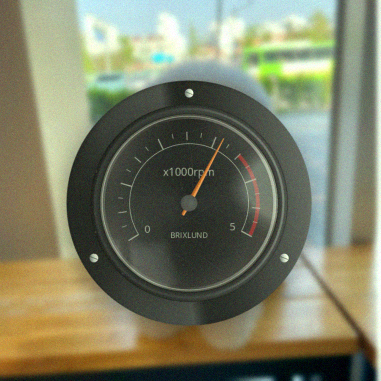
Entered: 3125; rpm
